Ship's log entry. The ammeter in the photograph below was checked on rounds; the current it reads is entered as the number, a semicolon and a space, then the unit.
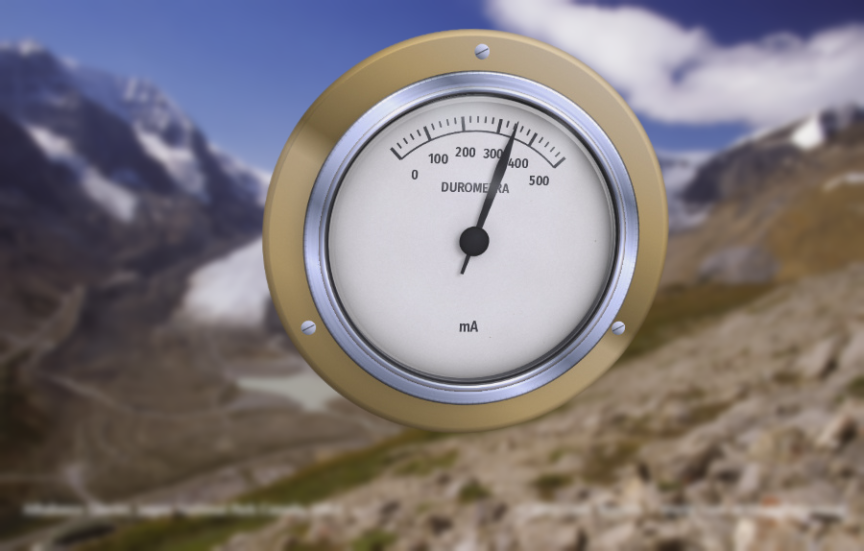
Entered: 340; mA
